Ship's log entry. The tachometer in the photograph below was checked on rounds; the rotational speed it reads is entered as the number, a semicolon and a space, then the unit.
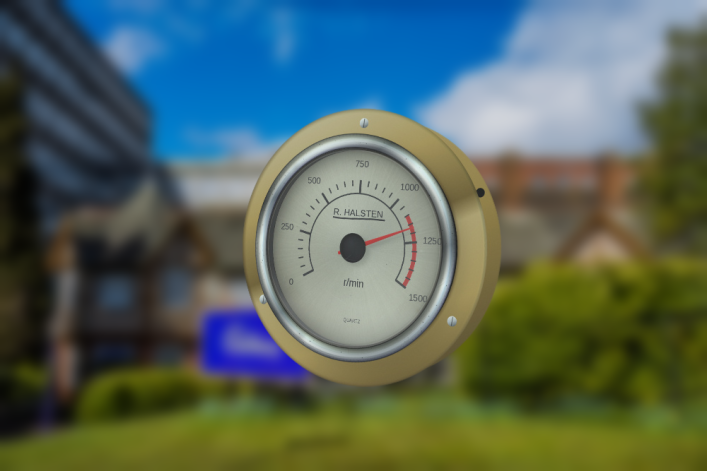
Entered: 1175; rpm
